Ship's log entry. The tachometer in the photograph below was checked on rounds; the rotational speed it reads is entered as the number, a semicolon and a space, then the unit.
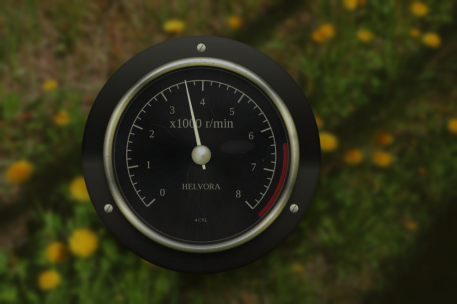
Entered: 3600; rpm
